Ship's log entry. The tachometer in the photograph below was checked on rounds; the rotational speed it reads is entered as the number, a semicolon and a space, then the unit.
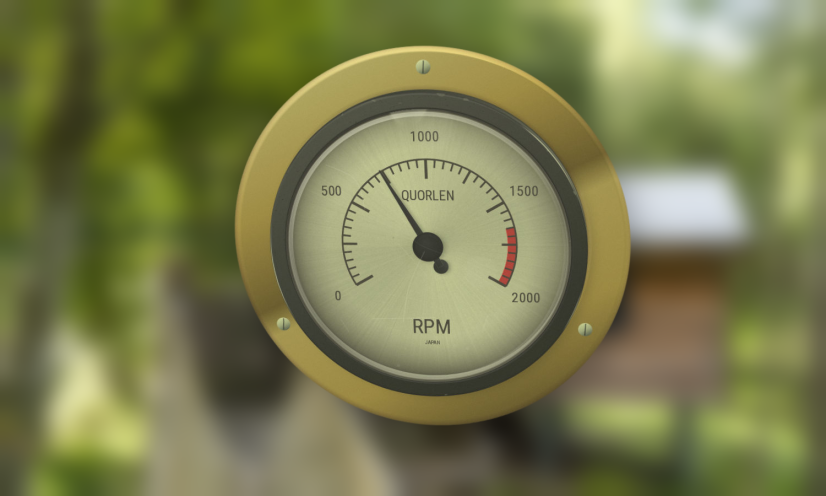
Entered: 750; rpm
